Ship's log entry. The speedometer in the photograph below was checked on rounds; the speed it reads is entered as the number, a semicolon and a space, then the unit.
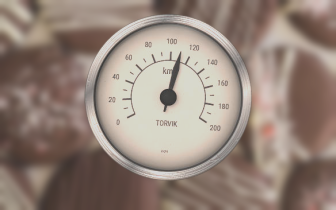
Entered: 110; km/h
